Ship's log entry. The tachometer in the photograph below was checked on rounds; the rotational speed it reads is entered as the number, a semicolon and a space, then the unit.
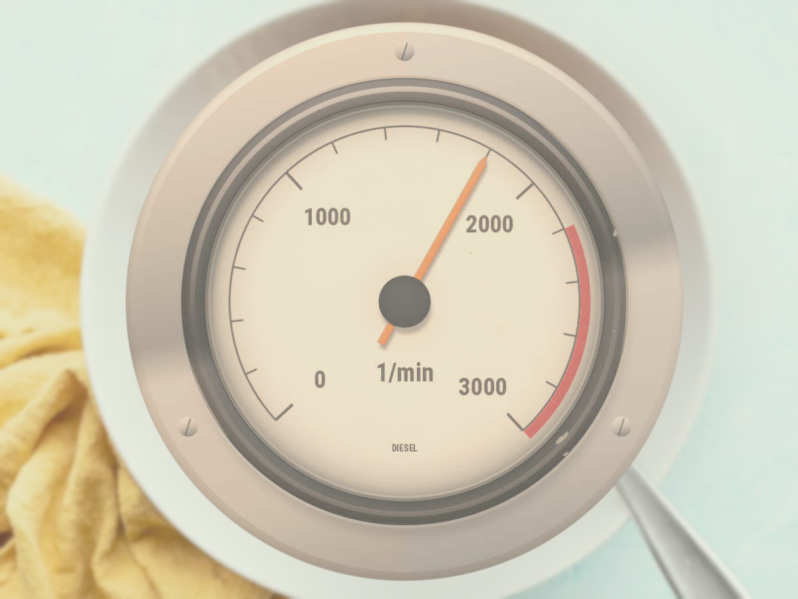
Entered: 1800; rpm
